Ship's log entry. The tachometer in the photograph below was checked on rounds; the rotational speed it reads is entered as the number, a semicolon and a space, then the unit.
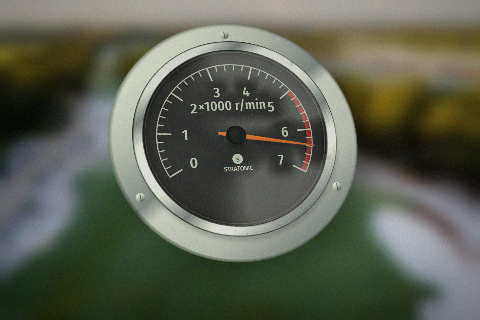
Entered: 6400; rpm
